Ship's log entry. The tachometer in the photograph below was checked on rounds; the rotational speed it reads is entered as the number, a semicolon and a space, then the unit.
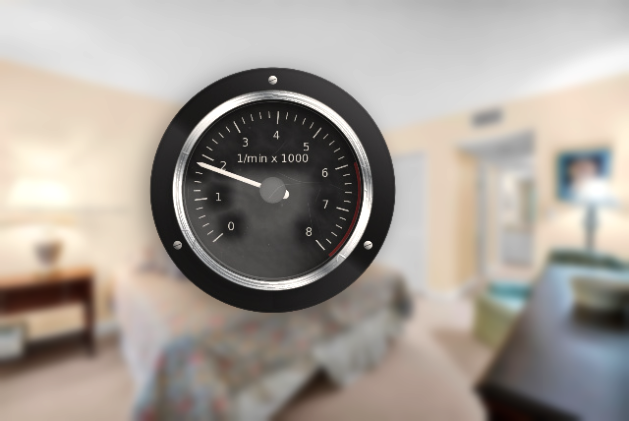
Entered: 1800; rpm
